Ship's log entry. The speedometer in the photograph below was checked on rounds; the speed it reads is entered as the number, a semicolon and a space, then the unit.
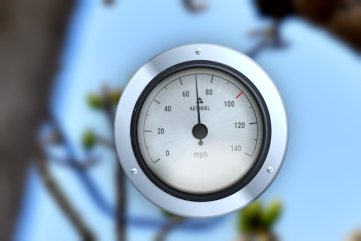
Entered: 70; mph
